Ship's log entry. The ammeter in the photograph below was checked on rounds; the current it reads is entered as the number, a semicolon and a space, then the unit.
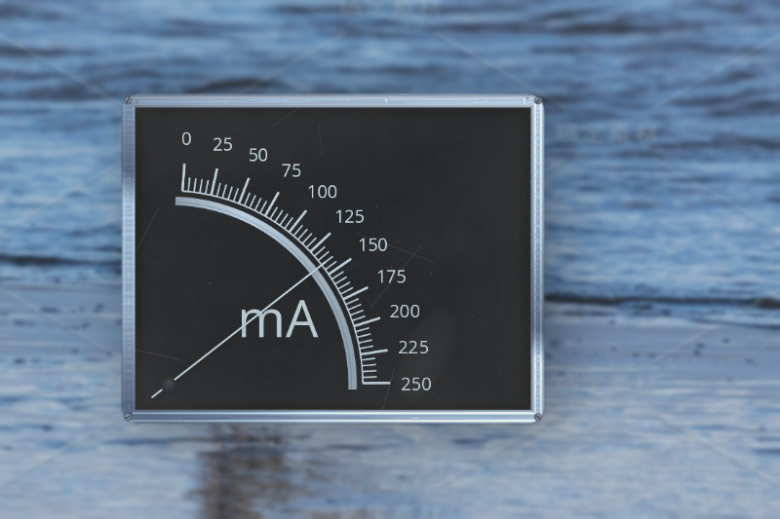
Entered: 140; mA
